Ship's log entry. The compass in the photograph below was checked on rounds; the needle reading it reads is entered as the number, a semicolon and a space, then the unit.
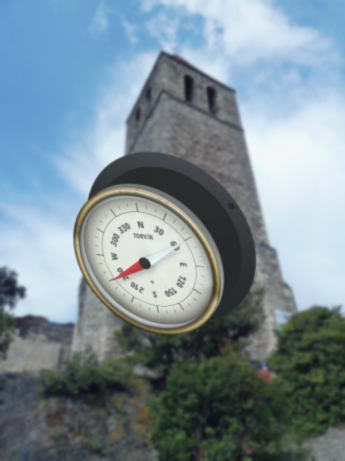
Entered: 240; °
